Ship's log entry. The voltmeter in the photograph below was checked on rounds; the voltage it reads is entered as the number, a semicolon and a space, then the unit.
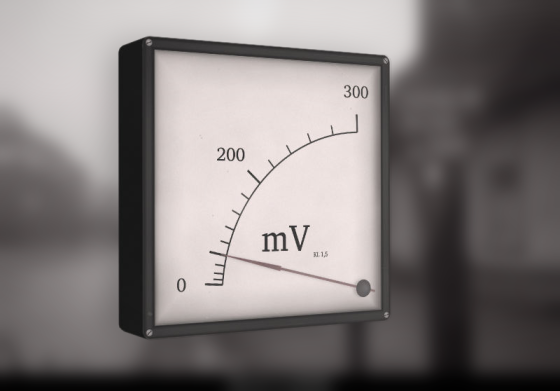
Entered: 100; mV
